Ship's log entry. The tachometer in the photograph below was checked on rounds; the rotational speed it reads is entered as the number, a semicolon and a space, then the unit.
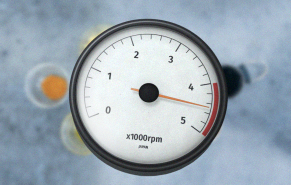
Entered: 4500; rpm
